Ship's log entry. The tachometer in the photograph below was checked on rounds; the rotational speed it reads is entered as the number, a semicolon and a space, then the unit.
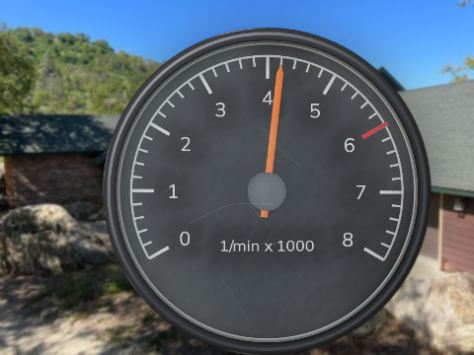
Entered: 4200; rpm
